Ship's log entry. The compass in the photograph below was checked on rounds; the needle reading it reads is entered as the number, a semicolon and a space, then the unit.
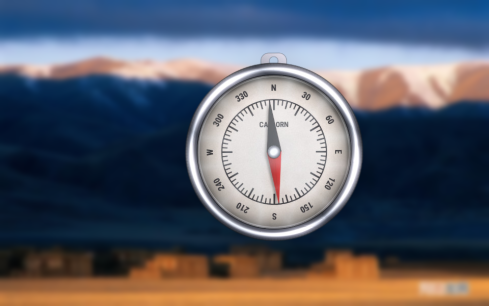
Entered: 175; °
